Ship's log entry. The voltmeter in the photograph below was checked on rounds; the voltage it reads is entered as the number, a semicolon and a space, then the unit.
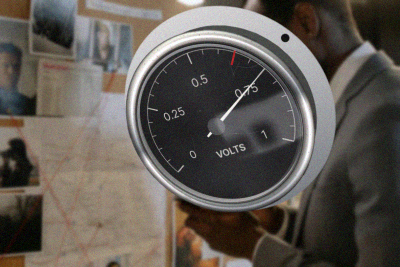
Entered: 0.75; V
